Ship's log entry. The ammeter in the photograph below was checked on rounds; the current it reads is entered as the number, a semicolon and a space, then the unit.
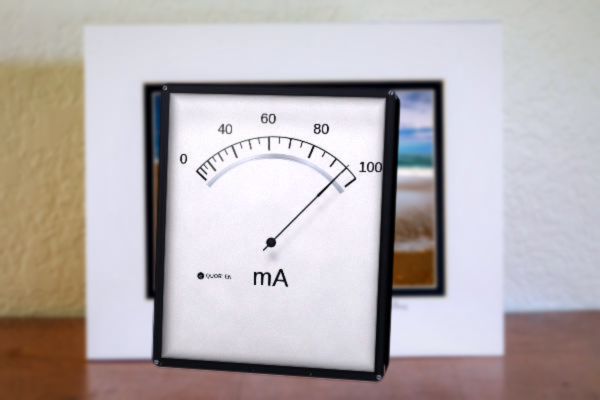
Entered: 95; mA
